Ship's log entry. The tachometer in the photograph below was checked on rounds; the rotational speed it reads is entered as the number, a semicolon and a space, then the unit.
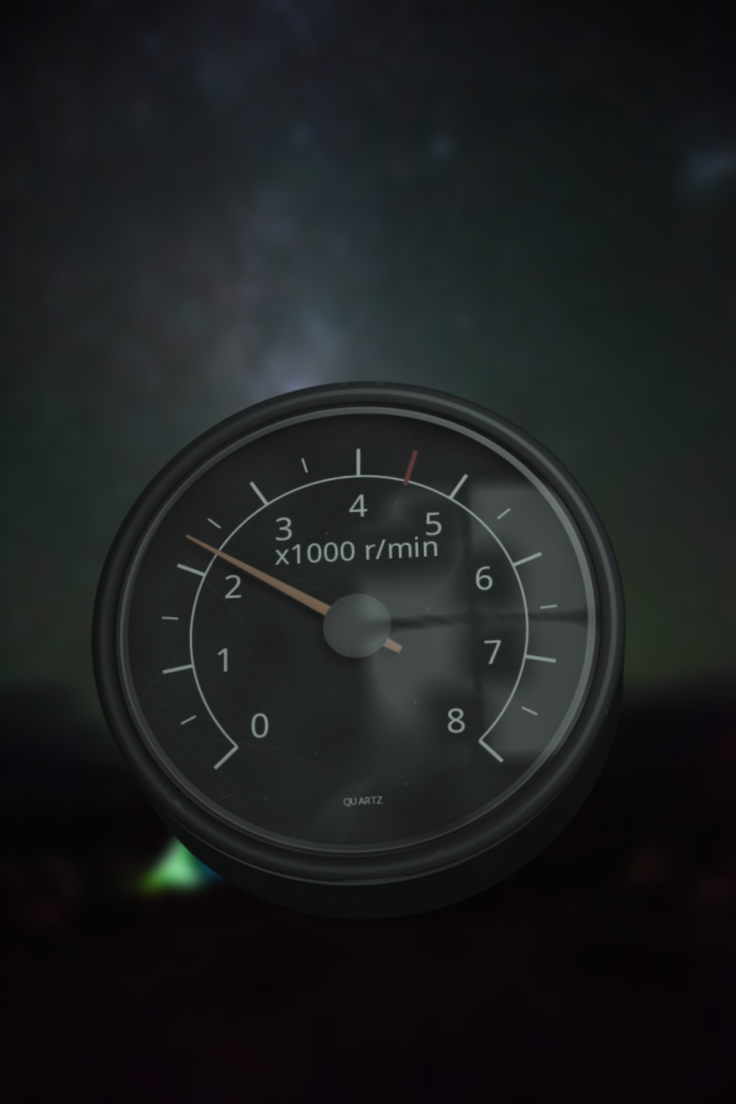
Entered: 2250; rpm
